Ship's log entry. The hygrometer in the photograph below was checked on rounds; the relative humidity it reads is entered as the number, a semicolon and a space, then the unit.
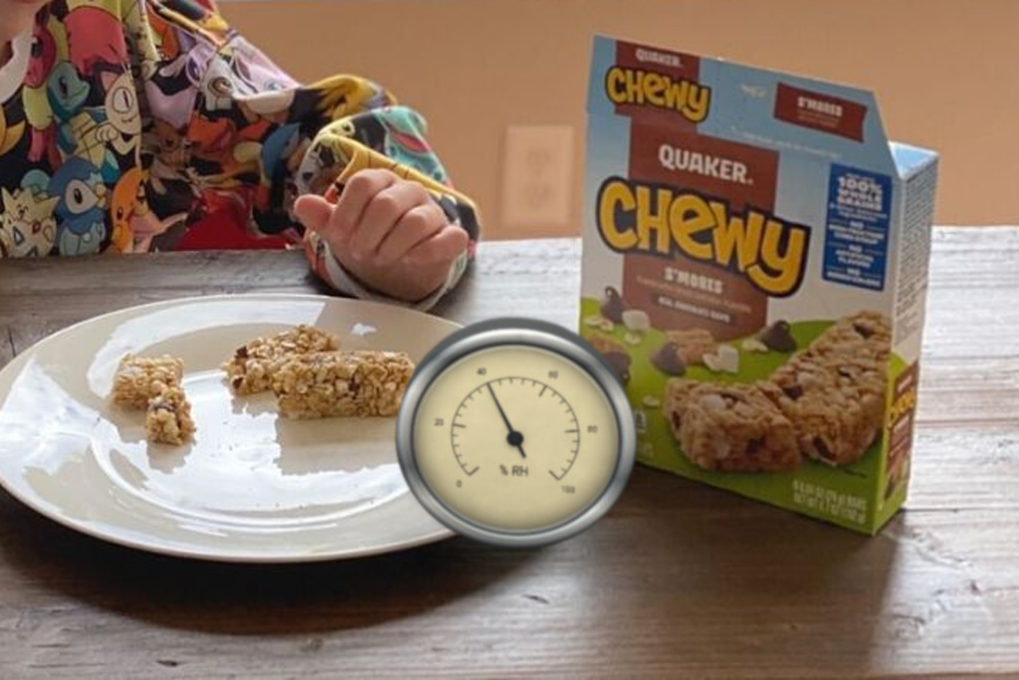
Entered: 40; %
